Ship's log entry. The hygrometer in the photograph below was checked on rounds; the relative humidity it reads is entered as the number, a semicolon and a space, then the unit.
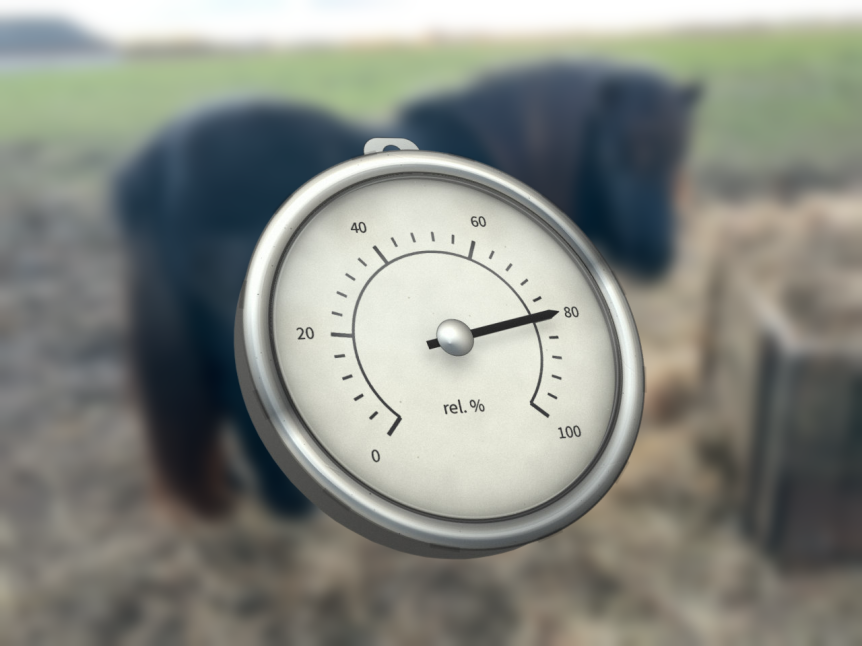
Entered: 80; %
